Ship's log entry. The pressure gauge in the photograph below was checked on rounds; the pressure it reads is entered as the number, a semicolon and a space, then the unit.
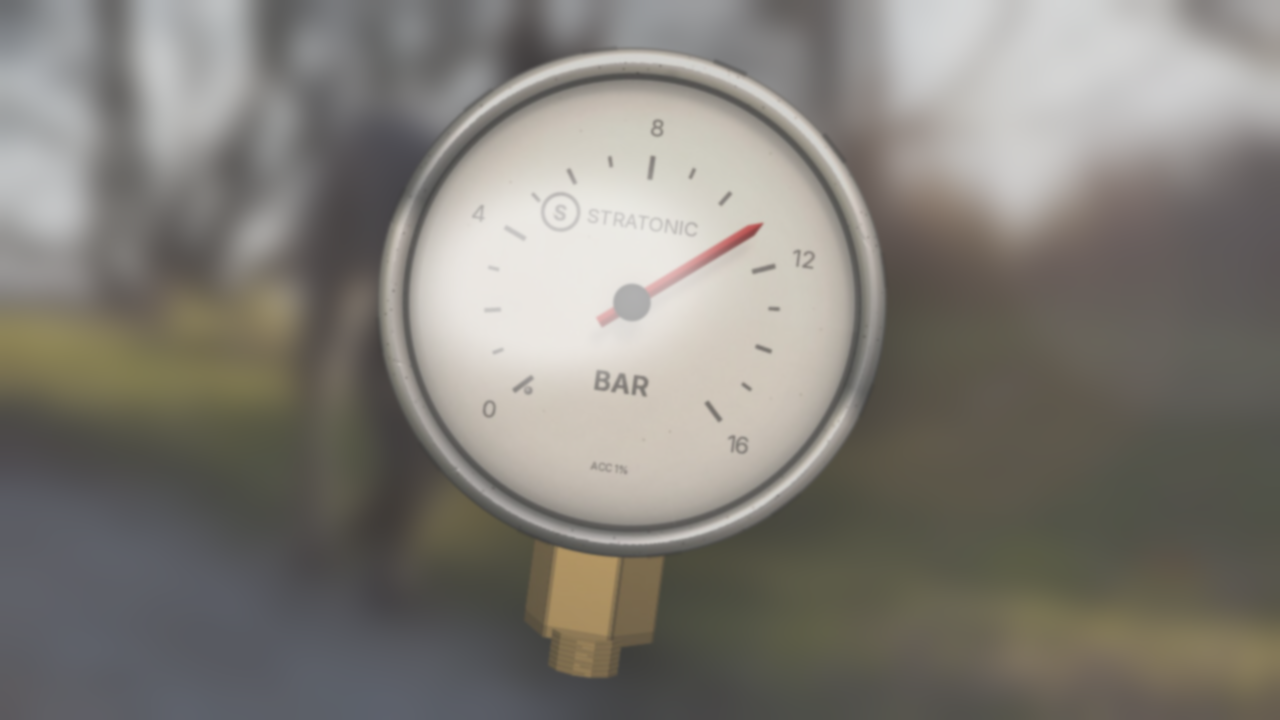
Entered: 11; bar
